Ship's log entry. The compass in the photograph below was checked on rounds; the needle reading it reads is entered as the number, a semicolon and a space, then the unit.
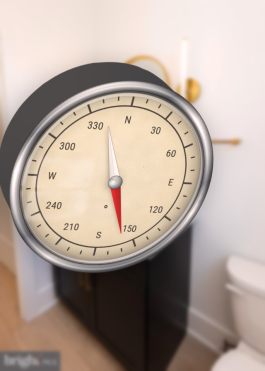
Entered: 160; °
